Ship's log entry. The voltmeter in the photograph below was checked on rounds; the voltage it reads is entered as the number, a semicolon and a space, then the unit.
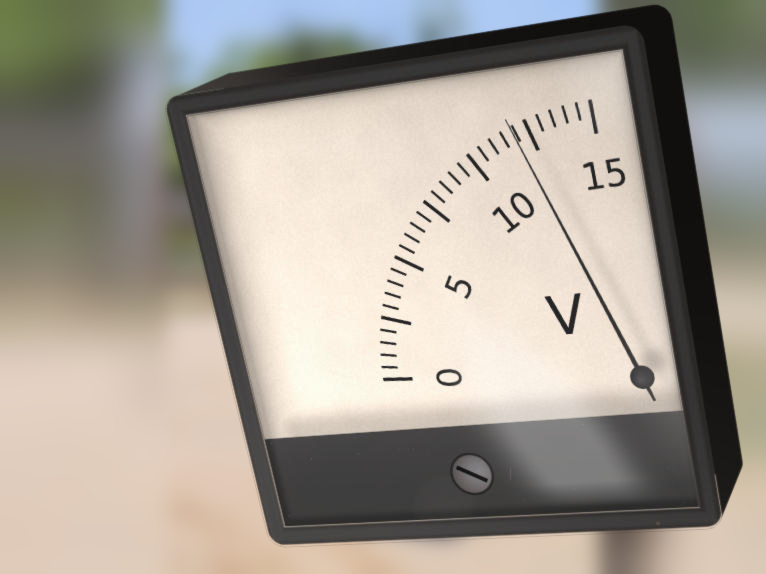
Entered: 12; V
